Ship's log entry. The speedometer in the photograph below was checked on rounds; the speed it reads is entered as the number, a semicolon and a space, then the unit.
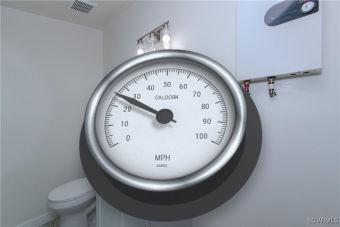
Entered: 25; mph
